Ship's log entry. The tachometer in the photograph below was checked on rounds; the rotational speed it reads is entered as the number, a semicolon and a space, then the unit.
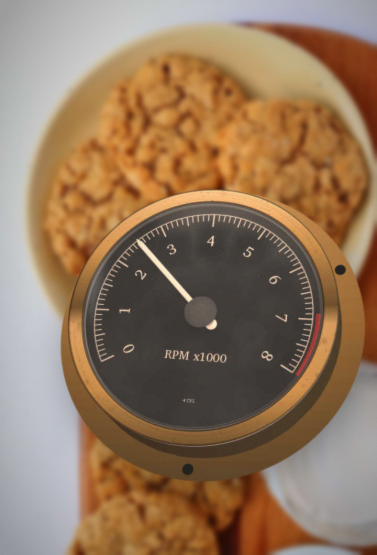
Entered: 2500; rpm
